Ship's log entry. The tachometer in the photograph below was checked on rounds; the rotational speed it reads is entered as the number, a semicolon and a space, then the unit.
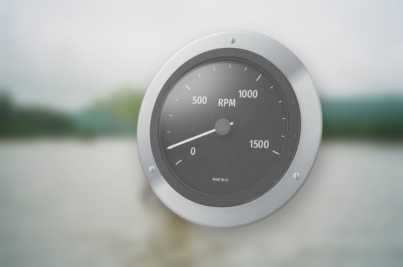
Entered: 100; rpm
